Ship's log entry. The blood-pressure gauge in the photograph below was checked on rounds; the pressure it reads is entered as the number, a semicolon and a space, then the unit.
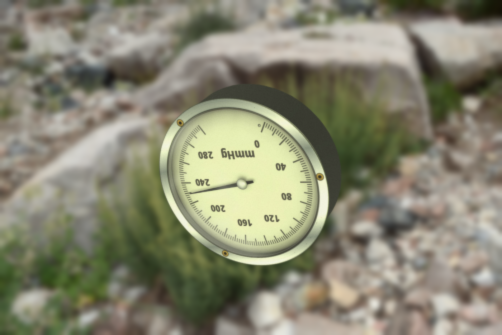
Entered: 230; mmHg
